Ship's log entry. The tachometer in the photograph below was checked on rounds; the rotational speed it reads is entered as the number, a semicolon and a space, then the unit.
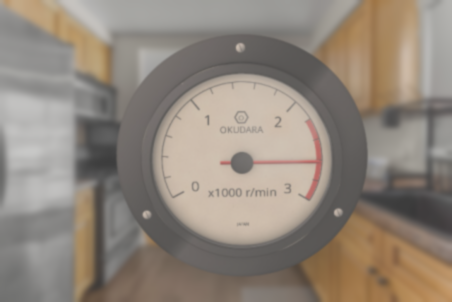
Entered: 2600; rpm
